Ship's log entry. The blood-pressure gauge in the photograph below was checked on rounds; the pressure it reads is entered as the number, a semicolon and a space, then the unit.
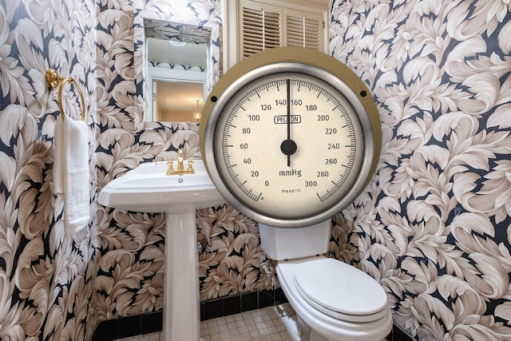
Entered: 150; mmHg
